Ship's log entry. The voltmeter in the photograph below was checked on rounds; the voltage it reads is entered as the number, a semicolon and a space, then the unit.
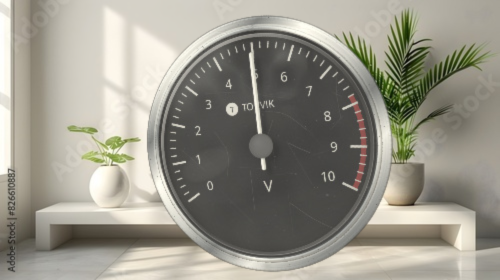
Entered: 5; V
